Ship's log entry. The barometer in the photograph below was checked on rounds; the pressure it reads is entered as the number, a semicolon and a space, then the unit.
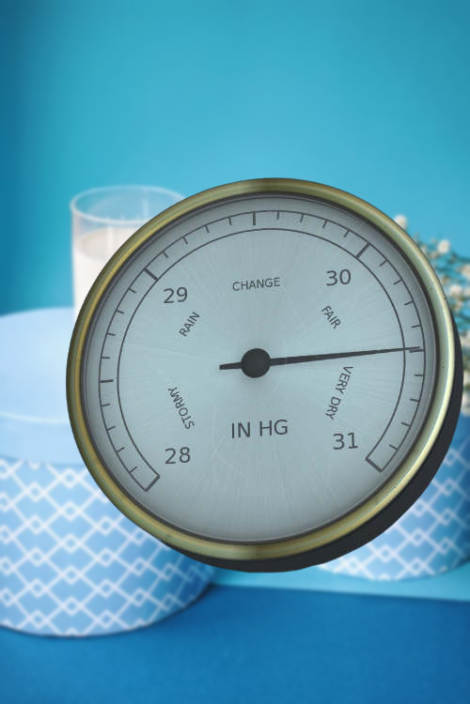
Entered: 30.5; inHg
